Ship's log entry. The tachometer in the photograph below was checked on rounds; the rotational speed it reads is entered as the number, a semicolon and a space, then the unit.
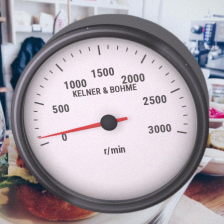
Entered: 100; rpm
